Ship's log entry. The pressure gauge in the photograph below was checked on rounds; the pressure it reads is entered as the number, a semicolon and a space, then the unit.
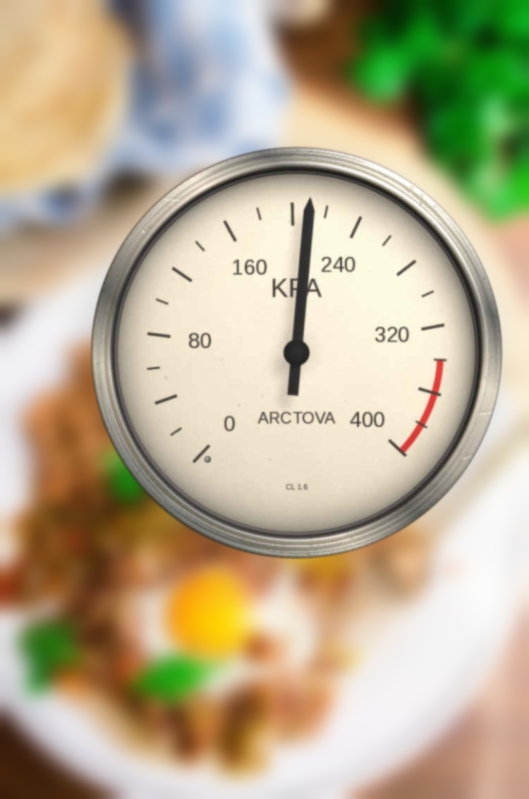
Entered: 210; kPa
